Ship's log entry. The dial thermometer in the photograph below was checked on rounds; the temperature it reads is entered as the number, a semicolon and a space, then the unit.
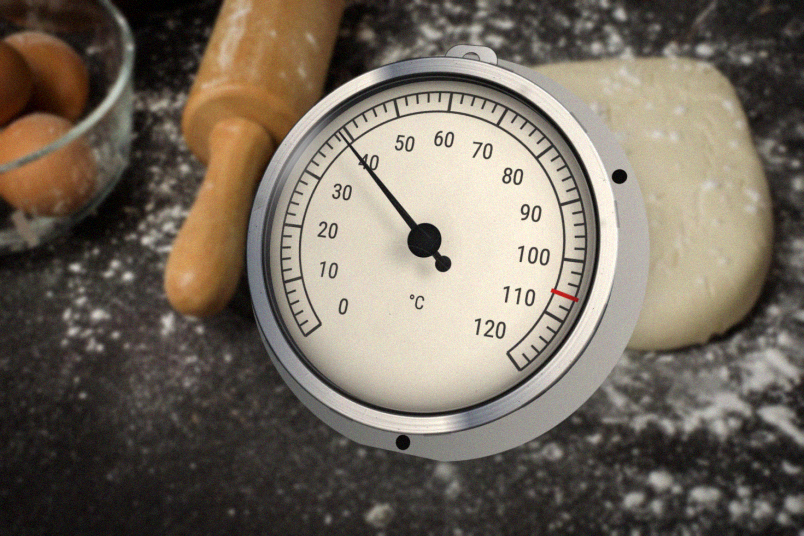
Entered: 39; °C
